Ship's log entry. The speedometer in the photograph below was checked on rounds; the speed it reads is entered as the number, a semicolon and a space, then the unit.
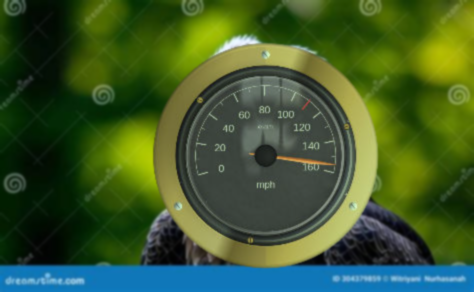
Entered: 155; mph
